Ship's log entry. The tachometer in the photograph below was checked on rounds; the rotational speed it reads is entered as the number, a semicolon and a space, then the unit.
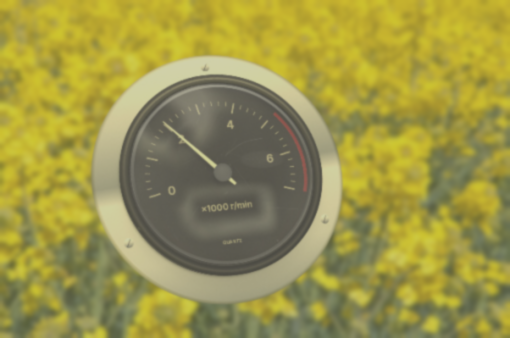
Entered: 2000; rpm
